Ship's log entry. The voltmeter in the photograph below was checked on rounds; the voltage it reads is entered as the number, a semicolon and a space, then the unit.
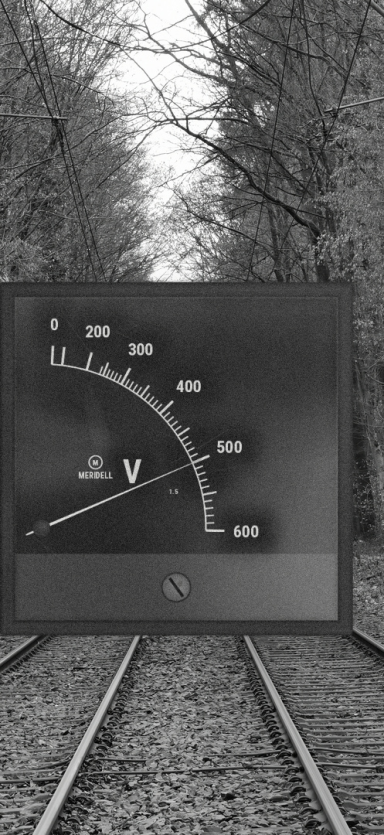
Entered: 500; V
